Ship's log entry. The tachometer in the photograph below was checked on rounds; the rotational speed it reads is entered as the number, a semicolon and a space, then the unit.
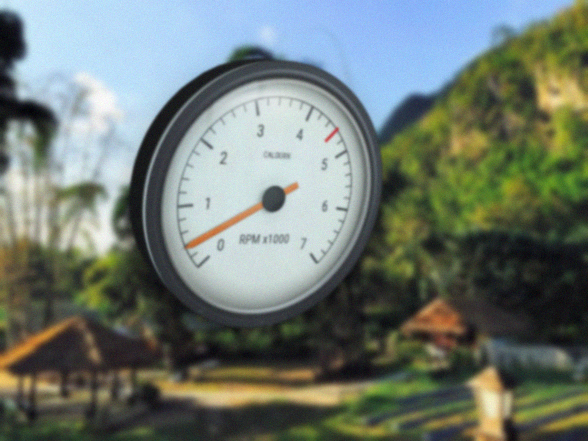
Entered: 400; rpm
